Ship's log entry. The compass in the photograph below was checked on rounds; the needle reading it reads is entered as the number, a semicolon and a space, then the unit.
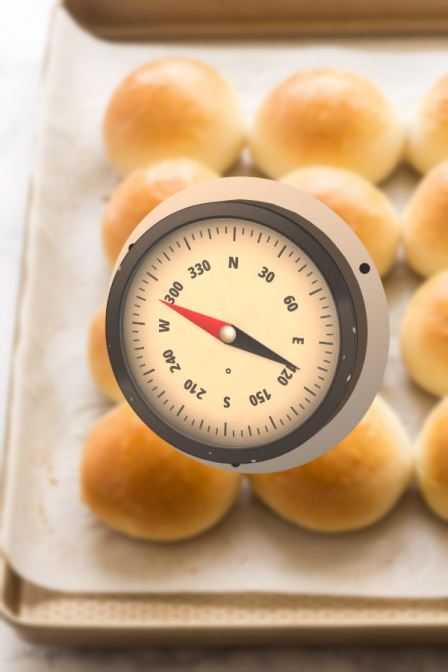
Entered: 290; °
